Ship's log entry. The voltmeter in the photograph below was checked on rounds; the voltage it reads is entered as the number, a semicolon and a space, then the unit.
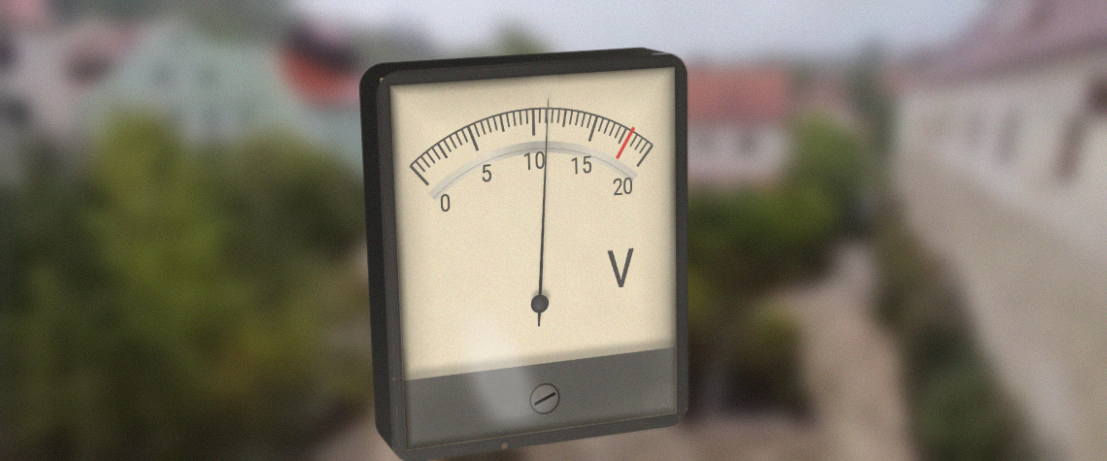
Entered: 11; V
